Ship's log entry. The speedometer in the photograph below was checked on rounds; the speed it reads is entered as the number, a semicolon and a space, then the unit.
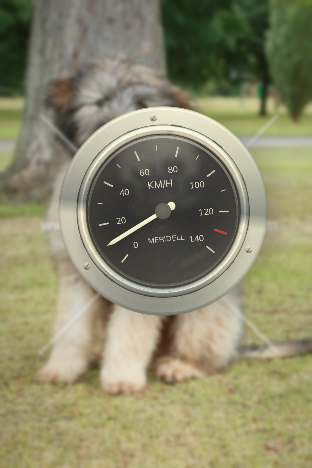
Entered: 10; km/h
